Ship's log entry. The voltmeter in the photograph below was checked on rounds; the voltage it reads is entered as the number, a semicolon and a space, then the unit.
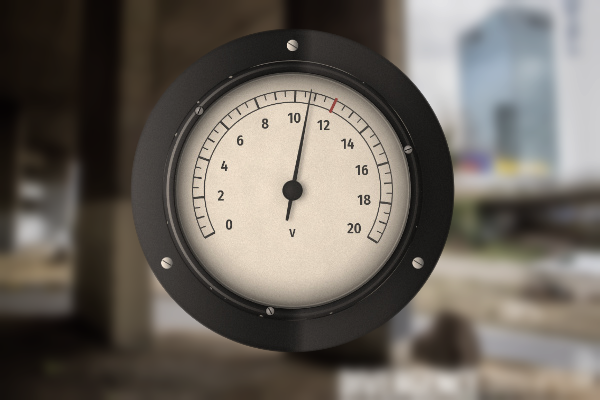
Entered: 10.75; V
